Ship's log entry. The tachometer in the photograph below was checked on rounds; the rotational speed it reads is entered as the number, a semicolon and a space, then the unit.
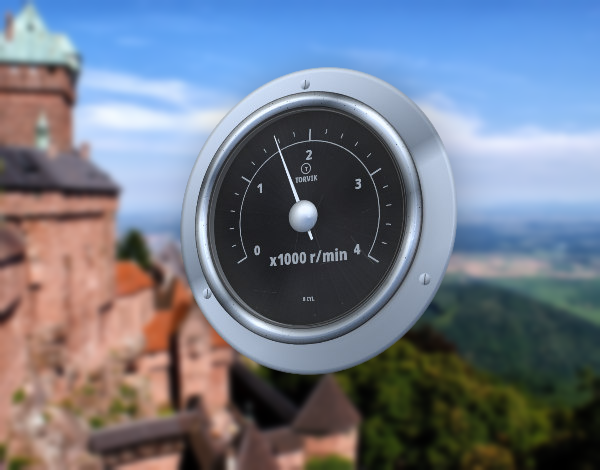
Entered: 1600; rpm
